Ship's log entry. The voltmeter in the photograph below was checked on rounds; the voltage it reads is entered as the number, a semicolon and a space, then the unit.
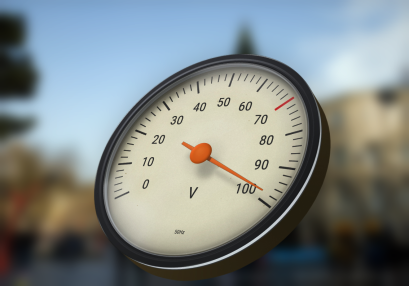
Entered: 98; V
